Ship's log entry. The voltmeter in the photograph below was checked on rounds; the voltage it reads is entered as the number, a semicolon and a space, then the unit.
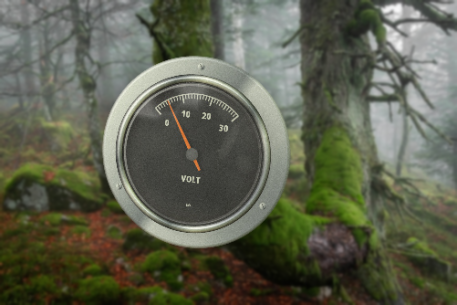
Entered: 5; V
